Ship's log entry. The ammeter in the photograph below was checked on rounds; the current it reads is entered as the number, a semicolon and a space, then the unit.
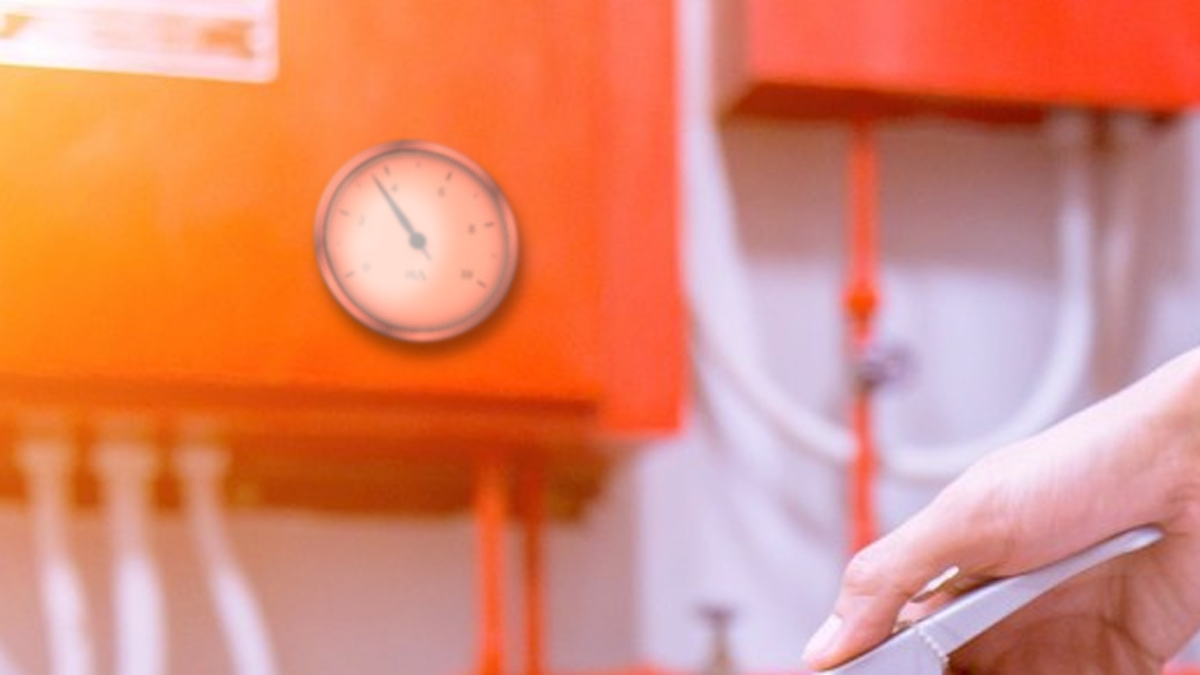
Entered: 3.5; mA
